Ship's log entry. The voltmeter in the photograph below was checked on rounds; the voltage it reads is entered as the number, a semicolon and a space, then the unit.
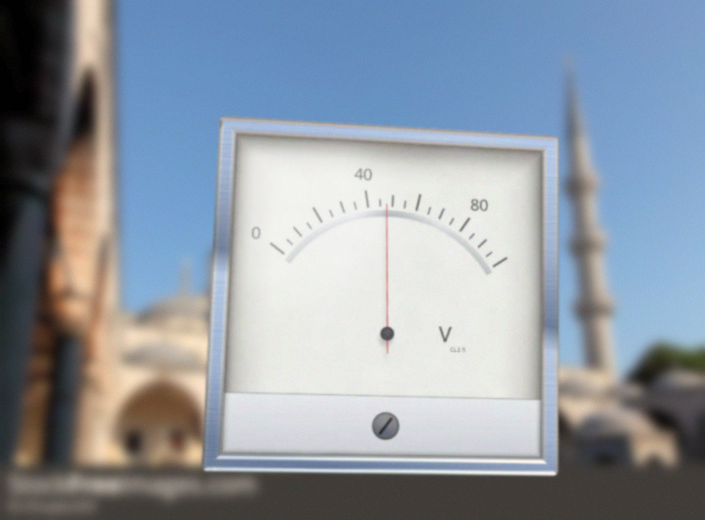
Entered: 47.5; V
